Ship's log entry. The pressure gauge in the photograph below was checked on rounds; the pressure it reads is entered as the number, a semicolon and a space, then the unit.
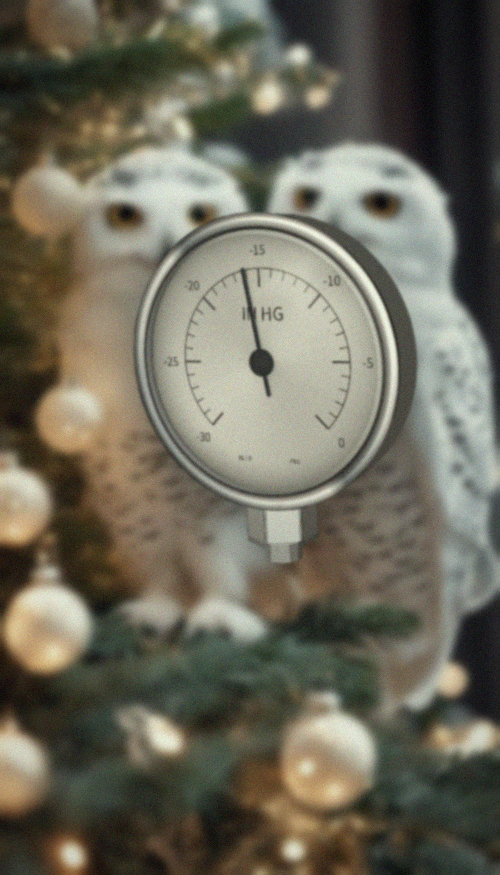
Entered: -16; inHg
